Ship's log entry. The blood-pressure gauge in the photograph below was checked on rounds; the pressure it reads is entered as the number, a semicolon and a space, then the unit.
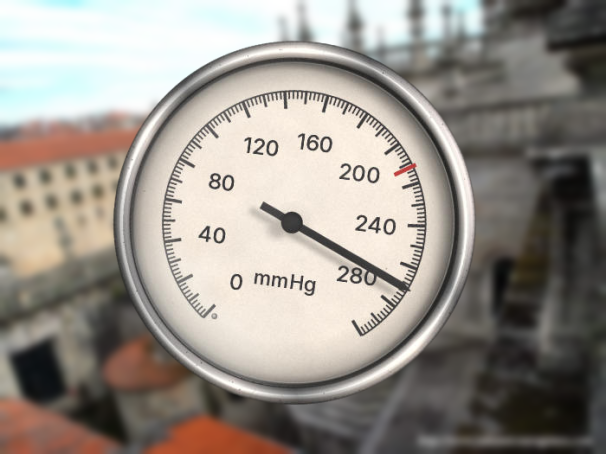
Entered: 270; mmHg
